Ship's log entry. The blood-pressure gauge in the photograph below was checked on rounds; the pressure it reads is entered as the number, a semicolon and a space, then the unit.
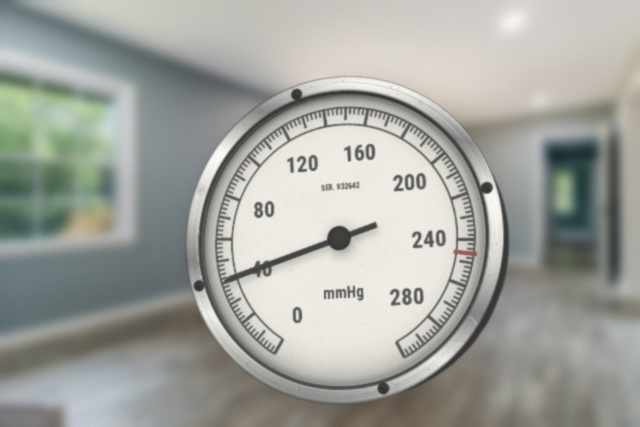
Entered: 40; mmHg
